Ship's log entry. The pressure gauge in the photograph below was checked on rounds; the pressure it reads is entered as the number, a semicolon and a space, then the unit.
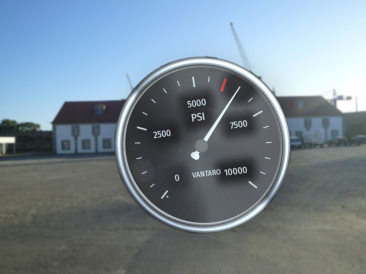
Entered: 6500; psi
